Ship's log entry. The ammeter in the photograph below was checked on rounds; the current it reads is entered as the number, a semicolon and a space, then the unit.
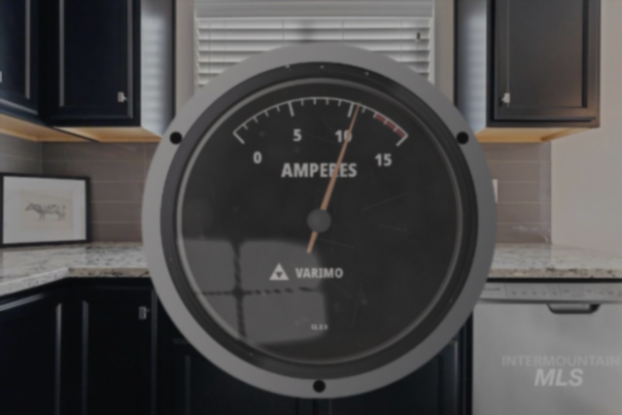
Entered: 10.5; A
